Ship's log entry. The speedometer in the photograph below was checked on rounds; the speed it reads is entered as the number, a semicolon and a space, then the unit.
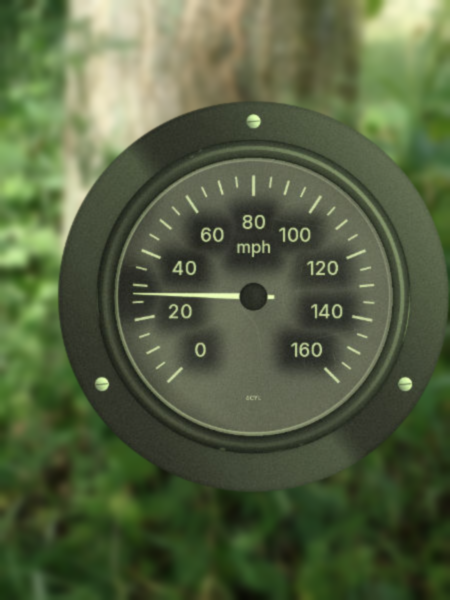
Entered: 27.5; mph
